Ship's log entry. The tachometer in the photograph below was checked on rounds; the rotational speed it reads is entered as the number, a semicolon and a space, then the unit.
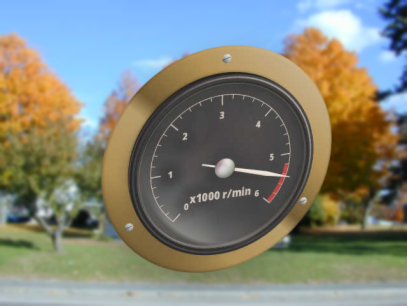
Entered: 5400; rpm
